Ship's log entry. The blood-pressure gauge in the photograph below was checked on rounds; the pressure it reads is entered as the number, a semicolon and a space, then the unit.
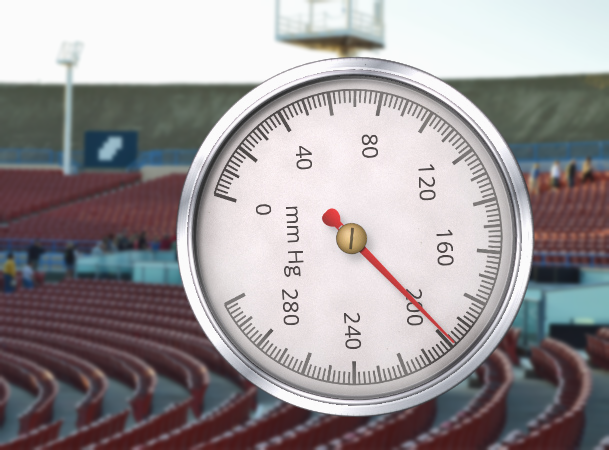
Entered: 198; mmHg
